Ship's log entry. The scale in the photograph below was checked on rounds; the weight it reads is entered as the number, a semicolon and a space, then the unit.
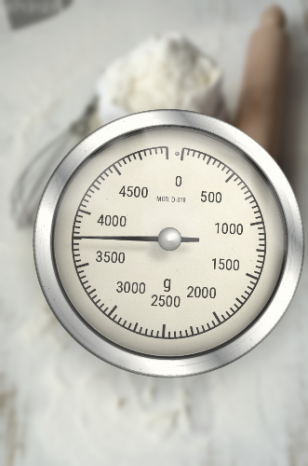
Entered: 3750; g
